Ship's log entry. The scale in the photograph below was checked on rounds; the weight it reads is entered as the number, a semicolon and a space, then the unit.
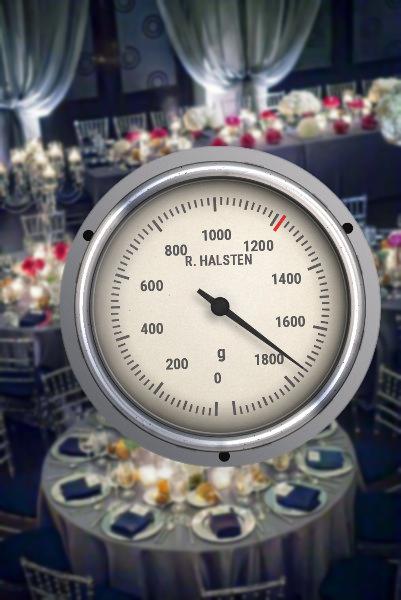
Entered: 1740; g
